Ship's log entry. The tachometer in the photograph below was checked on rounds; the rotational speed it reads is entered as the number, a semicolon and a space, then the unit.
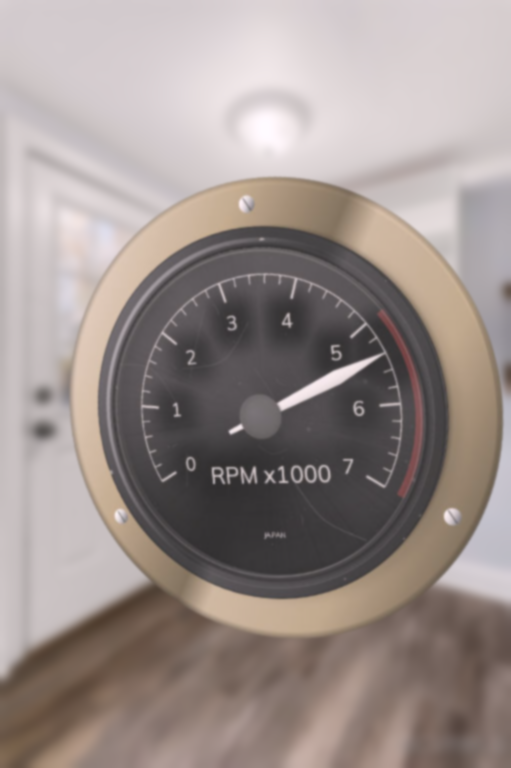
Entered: 5400; rpm
